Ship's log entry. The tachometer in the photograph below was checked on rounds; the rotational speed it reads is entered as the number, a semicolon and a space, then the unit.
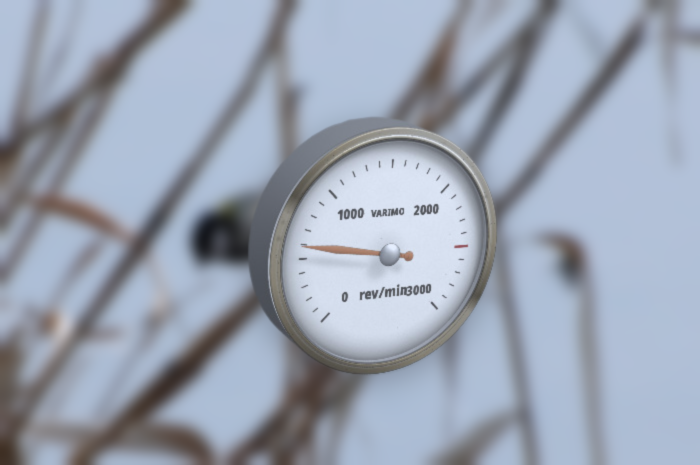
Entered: 600; rpm
